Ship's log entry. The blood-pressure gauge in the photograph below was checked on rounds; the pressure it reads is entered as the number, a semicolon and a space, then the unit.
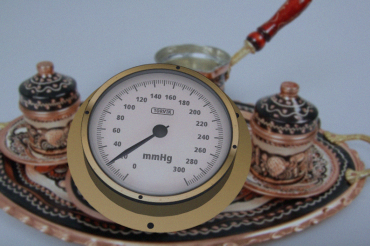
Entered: 20; mmHg
